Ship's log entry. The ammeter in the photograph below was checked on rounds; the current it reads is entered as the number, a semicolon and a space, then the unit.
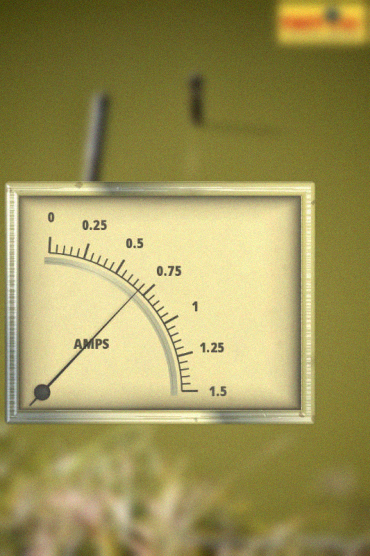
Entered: 0.7; A
